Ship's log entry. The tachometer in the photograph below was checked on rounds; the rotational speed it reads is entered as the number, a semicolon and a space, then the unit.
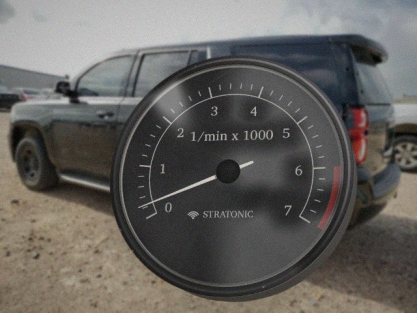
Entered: 200; rpm
